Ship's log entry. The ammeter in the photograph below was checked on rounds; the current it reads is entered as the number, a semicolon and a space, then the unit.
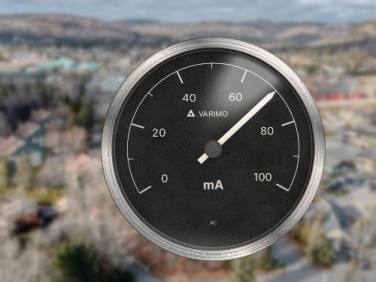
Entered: 70; mA
